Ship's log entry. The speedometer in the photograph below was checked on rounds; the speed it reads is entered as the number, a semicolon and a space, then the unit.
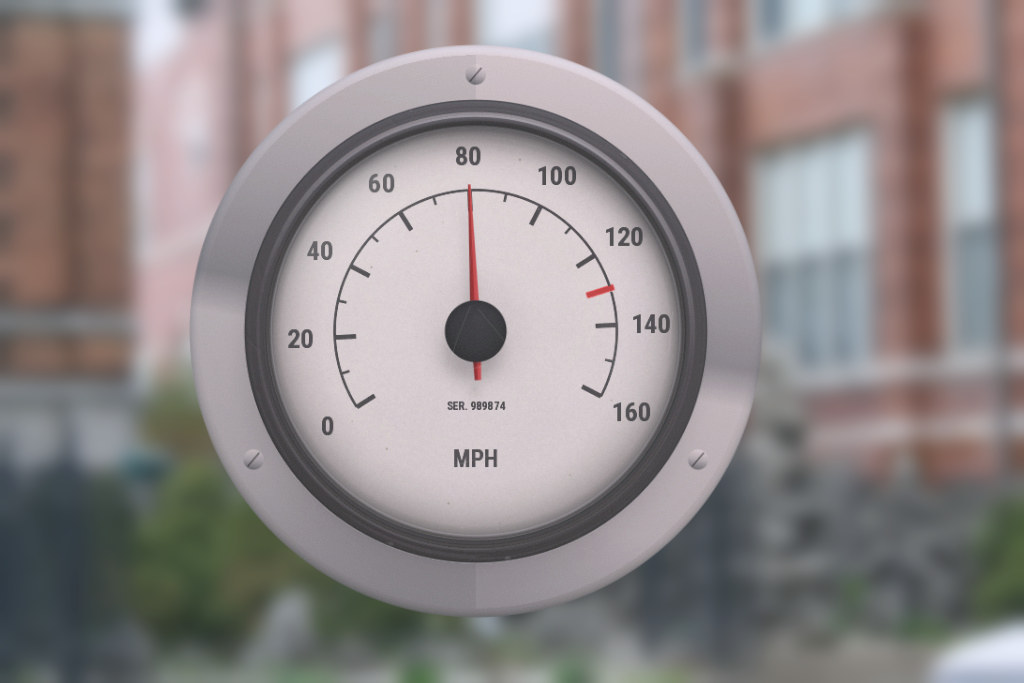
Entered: 80; mph
